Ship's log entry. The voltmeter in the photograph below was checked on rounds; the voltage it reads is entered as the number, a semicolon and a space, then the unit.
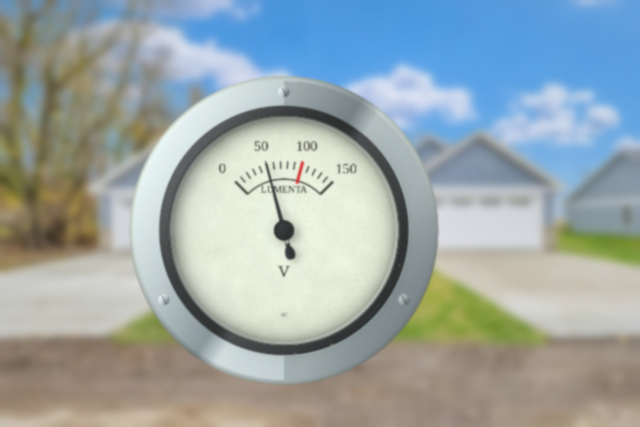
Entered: 50; V
